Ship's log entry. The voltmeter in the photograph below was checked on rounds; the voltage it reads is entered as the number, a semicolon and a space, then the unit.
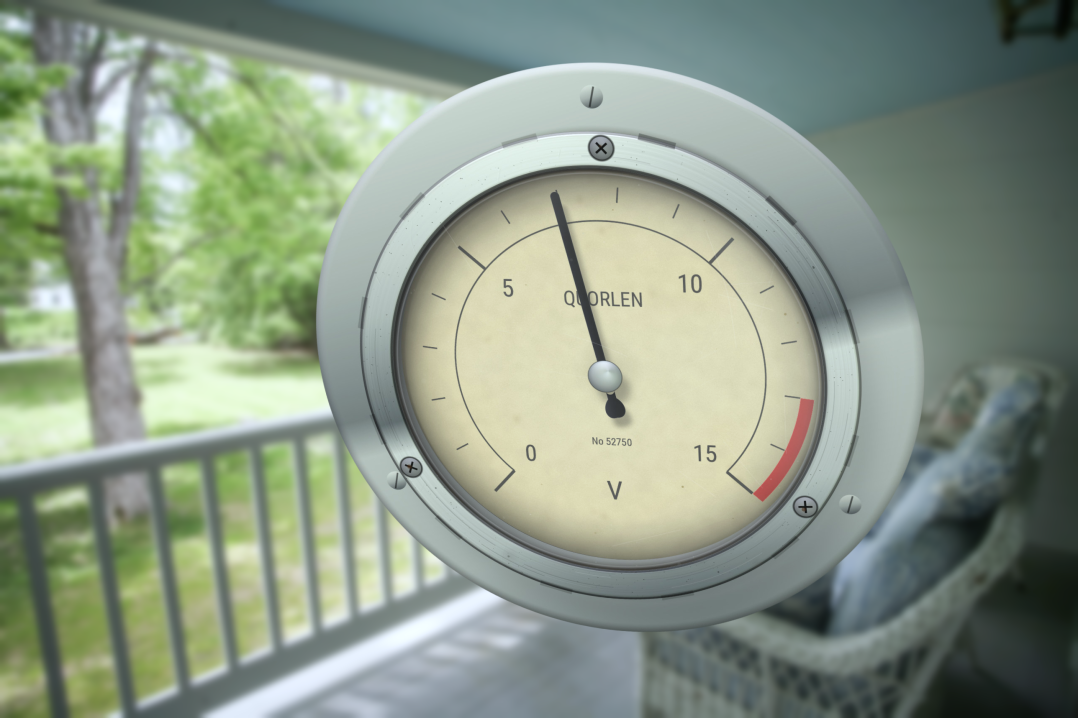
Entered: 7; V
